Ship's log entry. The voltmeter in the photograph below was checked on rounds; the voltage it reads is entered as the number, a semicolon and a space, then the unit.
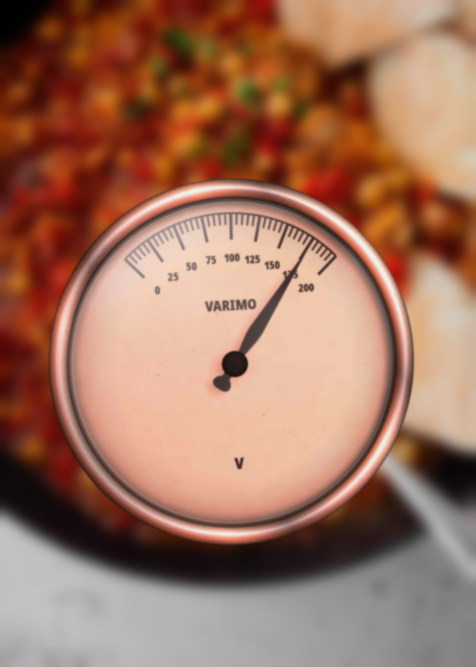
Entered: 175; V
